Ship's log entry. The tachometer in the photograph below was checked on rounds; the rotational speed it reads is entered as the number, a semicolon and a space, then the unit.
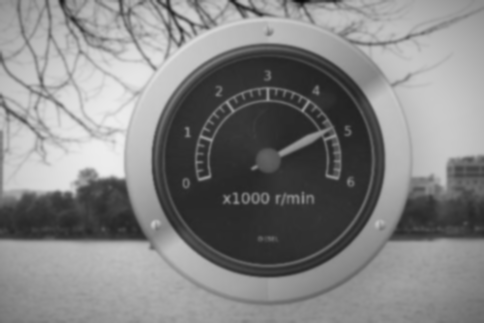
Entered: 4800; rpm
